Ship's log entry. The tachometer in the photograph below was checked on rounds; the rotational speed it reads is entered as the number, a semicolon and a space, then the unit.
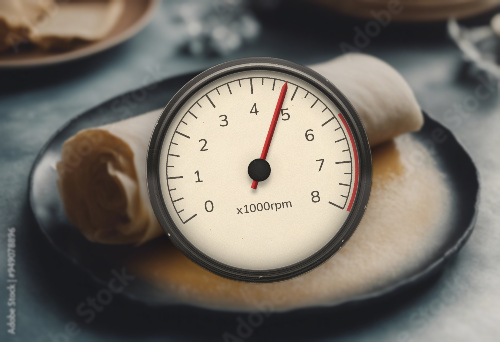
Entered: 4750; rpm
